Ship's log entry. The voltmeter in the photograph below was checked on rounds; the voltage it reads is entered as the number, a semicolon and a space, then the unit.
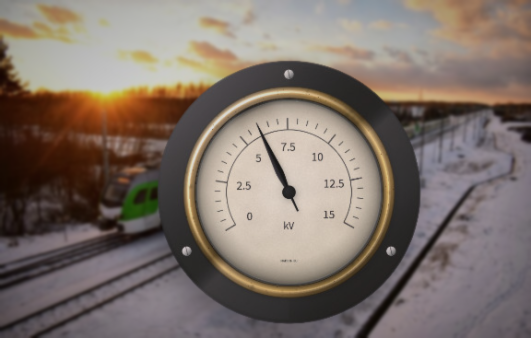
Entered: 6; kV
